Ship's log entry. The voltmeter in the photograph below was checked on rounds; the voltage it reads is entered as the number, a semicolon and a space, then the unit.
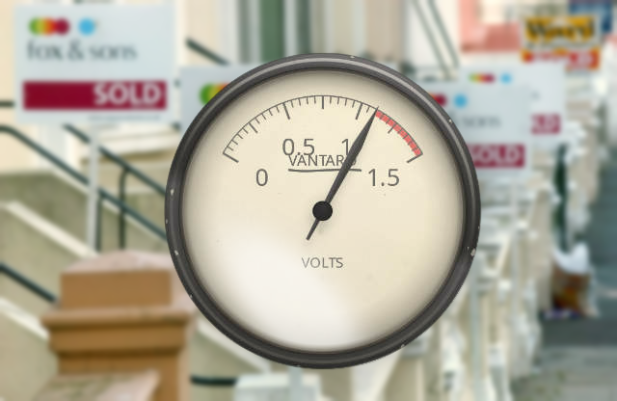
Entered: 1.1; V
